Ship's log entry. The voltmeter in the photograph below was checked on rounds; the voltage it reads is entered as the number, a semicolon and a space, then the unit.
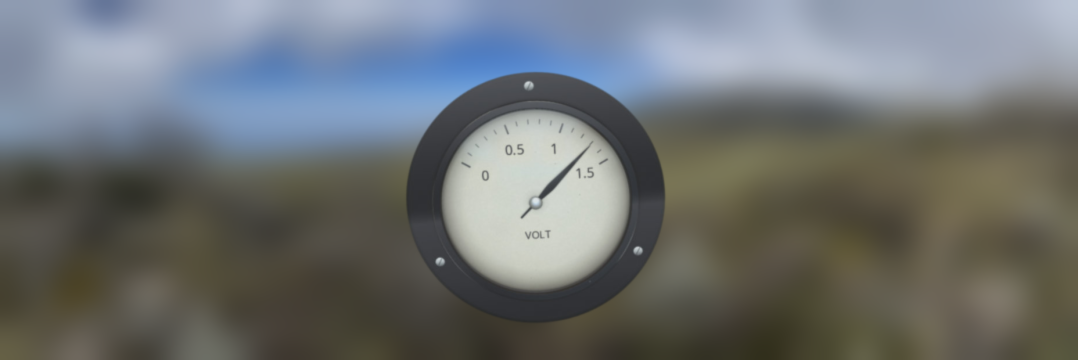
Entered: 1.3; V
